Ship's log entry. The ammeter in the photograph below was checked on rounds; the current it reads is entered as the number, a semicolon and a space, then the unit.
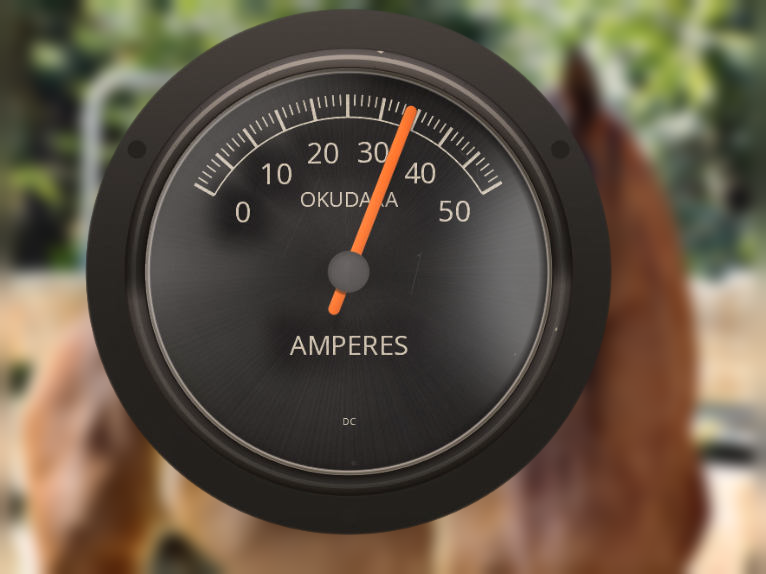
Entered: 34; A
